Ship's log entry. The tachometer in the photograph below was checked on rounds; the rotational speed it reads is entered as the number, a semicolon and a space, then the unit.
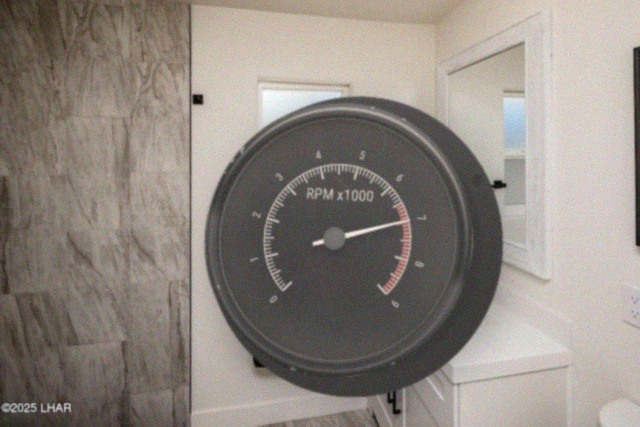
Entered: 7000; rpm
